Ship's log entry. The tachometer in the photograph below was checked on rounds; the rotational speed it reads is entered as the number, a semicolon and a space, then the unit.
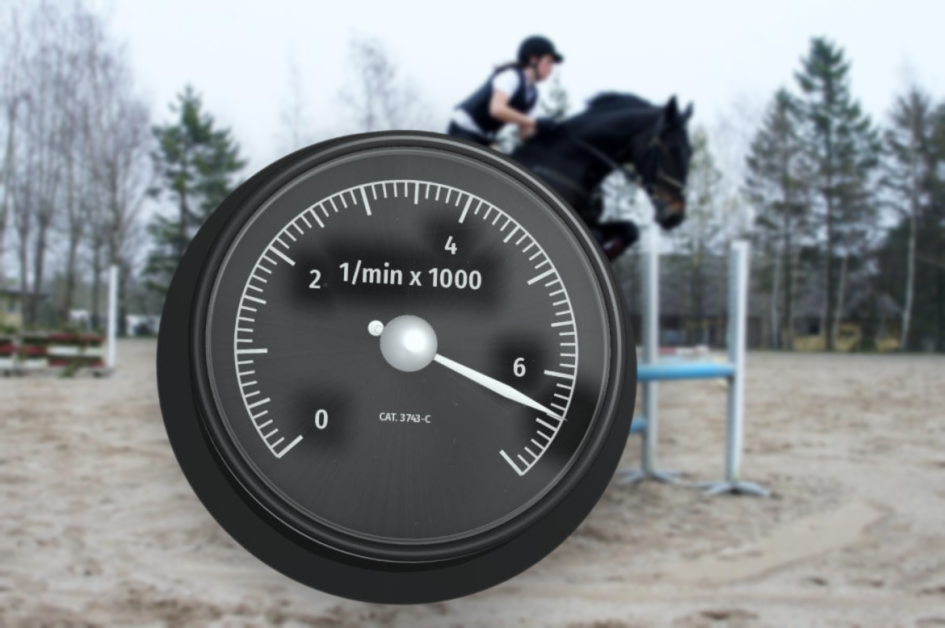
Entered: 6400; rpm
